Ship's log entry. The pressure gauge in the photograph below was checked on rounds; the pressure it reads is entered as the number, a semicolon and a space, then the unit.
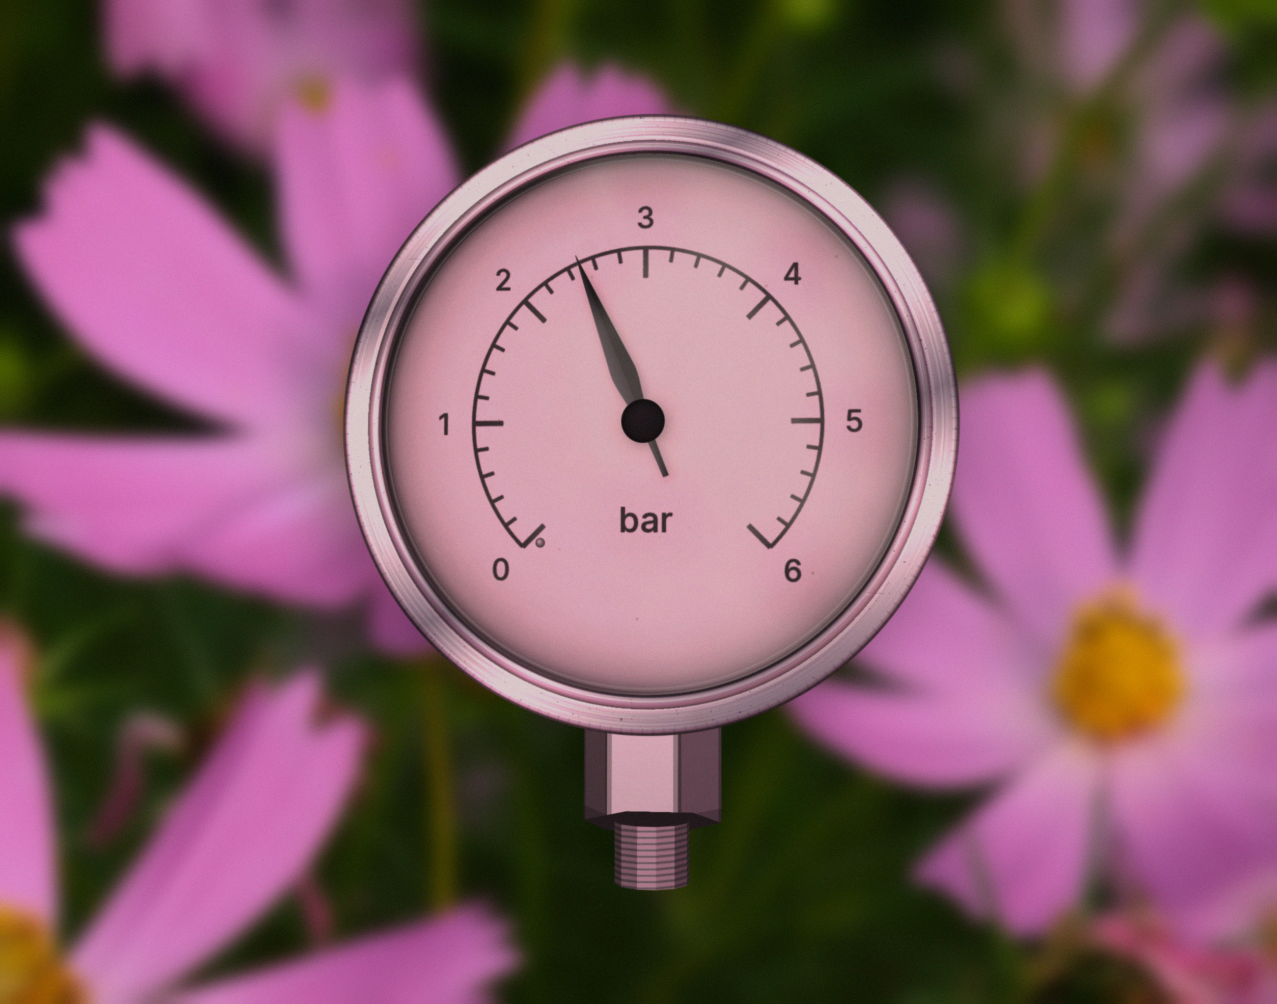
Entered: 2.5; bar
